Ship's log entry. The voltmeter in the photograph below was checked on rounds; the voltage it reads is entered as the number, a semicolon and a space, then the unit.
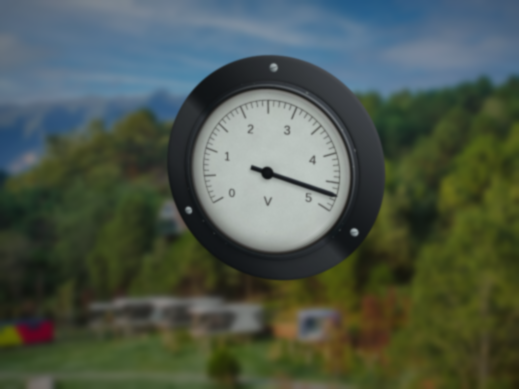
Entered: 4.7; V
